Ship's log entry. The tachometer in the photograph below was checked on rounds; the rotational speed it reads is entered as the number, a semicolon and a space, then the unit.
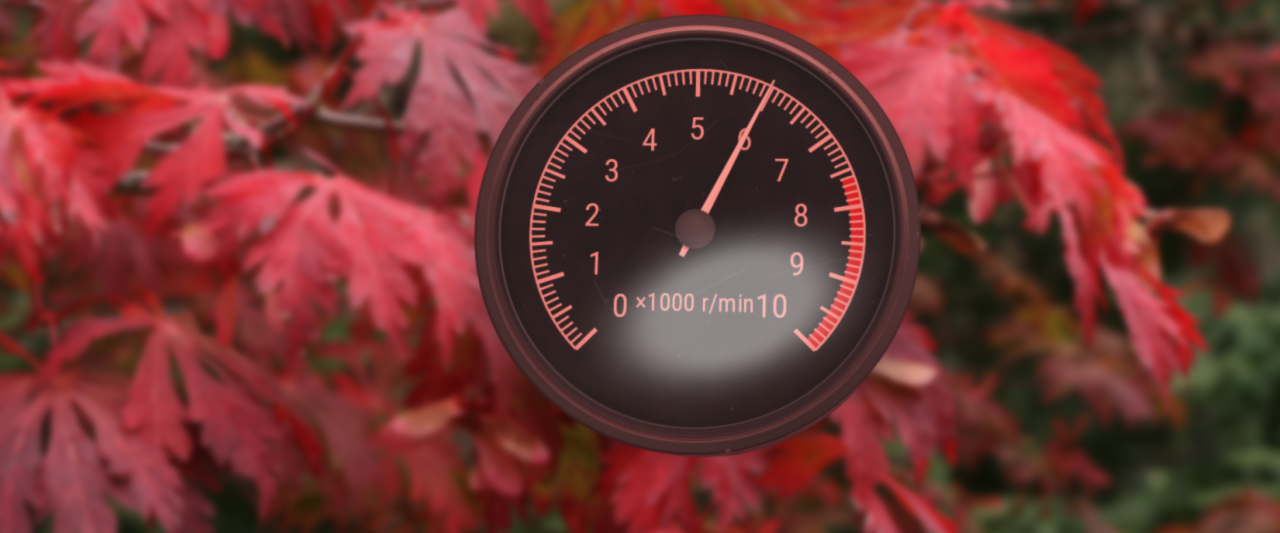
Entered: 6000; rpm
